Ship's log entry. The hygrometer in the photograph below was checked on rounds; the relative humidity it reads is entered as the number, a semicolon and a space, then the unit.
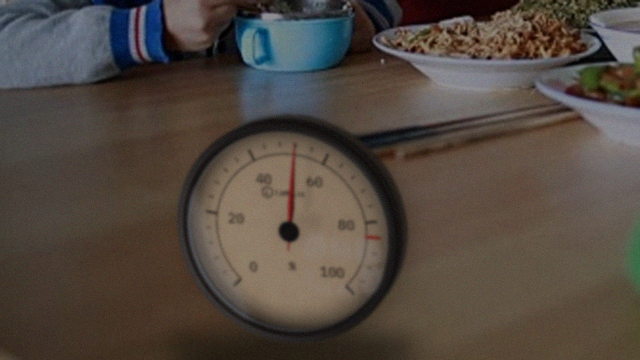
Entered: 52; %
